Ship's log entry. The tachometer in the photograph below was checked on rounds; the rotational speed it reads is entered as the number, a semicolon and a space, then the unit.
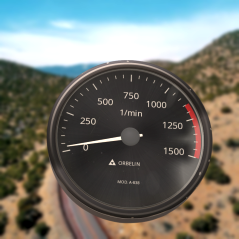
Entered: 25; rpm
